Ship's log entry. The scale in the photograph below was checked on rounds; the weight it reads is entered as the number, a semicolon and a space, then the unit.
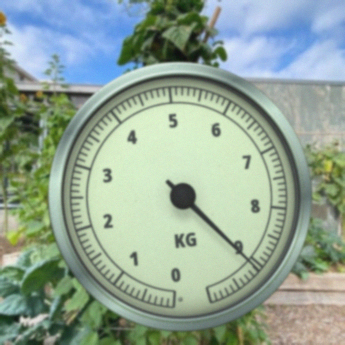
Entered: 9.1; kg
